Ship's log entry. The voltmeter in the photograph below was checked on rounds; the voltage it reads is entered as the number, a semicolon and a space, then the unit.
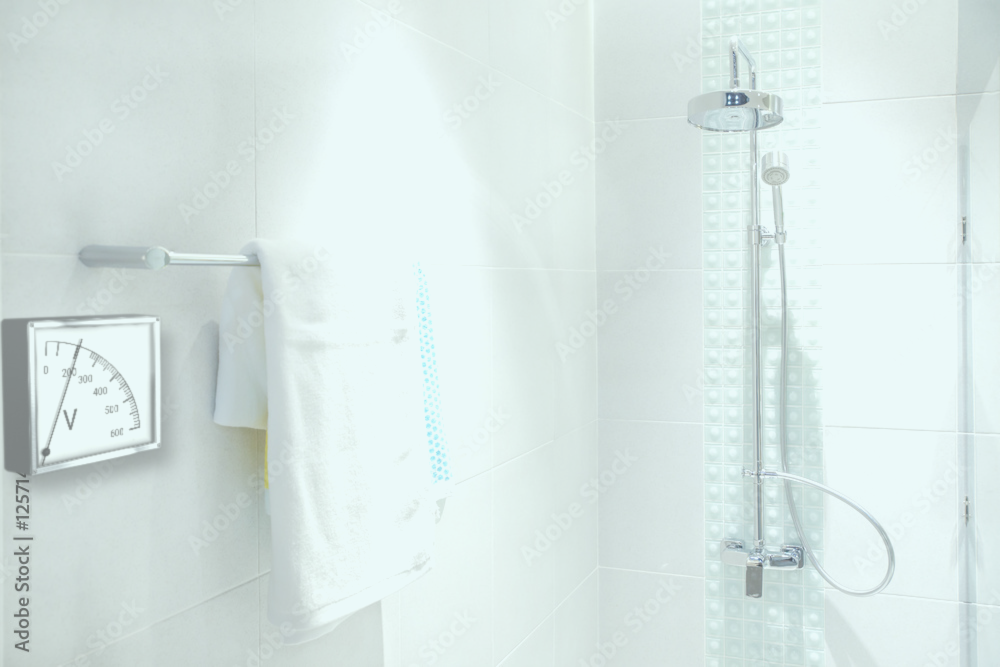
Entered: 200; V
